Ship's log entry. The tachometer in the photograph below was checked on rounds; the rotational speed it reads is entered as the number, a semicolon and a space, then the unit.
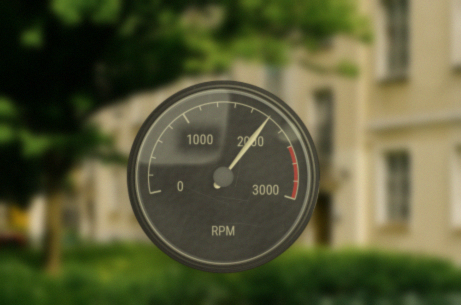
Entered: 2000; rpm
